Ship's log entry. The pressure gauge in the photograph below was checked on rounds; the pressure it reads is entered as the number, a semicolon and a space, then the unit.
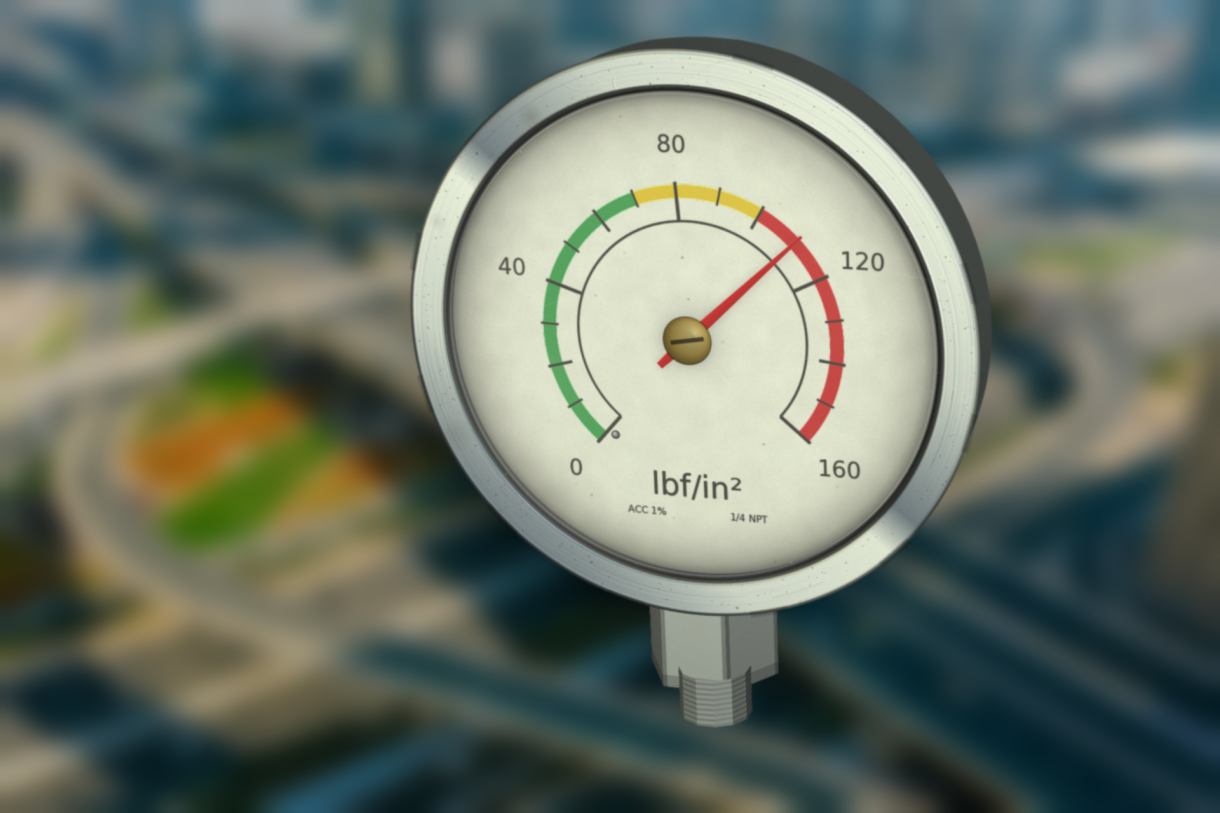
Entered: 110; psi
